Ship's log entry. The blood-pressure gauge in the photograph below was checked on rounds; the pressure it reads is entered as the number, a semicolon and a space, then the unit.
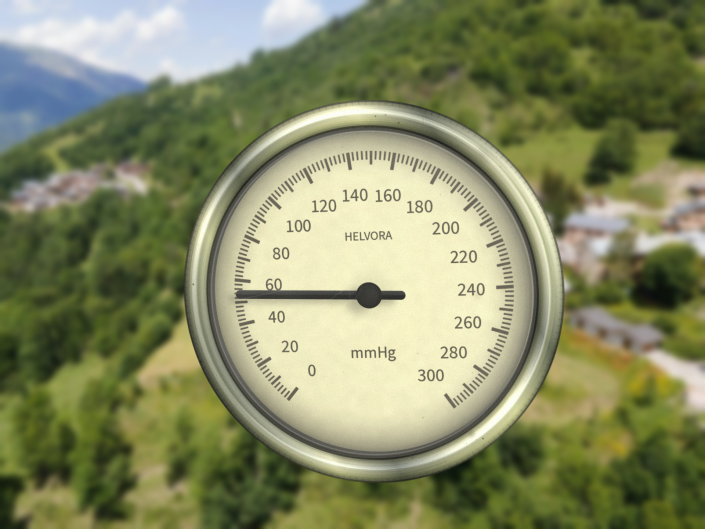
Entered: 54; mmHg
